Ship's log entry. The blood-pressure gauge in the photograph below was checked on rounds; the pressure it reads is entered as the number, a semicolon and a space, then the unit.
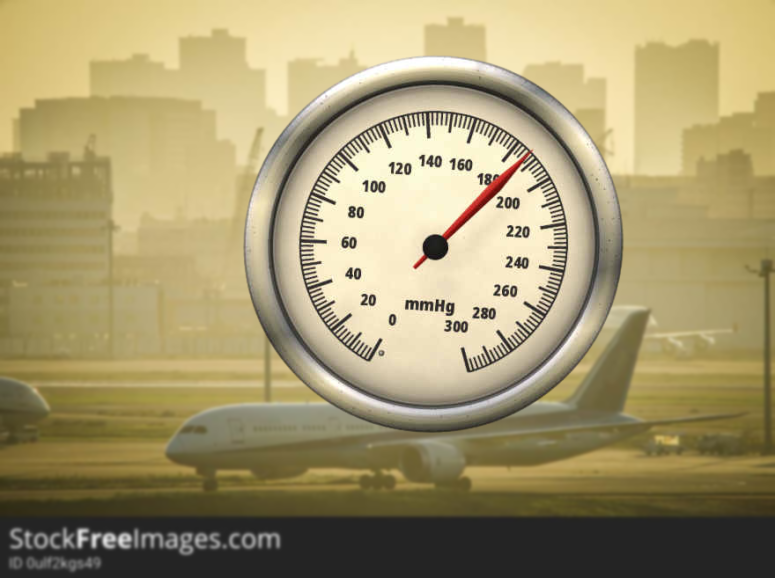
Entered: 186; mmHg
